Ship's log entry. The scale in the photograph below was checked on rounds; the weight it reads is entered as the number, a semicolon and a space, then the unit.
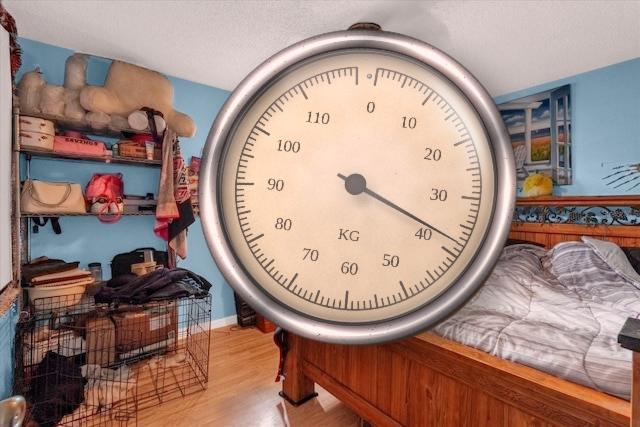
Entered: 38; kg
